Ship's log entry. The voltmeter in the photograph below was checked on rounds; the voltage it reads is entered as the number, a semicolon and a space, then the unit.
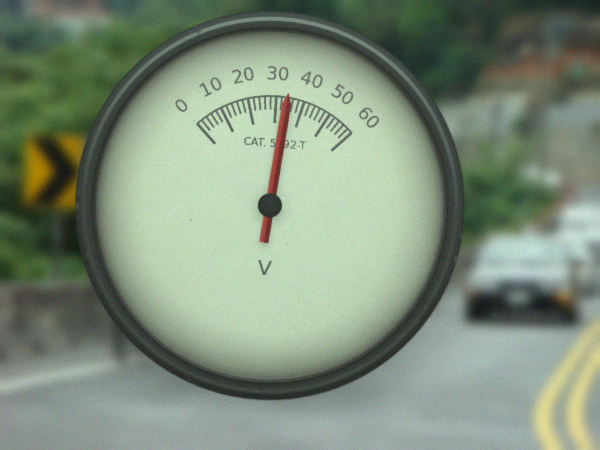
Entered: 34; V
